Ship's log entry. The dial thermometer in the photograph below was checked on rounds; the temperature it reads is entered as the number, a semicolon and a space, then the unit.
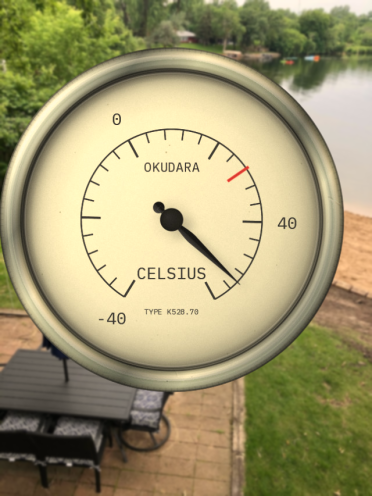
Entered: 54; °C
